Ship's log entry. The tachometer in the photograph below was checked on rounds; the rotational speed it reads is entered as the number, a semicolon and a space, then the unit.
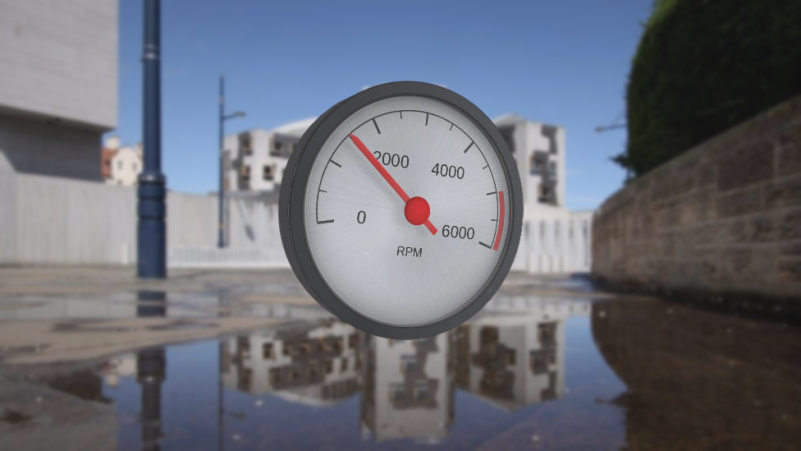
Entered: 1500; rpm
